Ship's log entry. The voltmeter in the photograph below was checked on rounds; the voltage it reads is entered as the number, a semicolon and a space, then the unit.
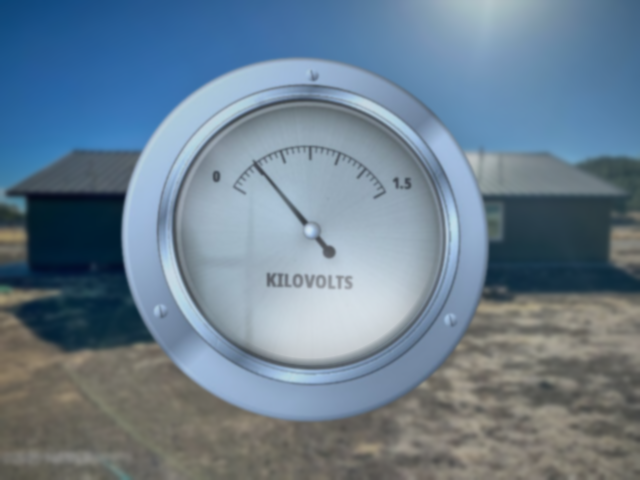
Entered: 0.25; kV
